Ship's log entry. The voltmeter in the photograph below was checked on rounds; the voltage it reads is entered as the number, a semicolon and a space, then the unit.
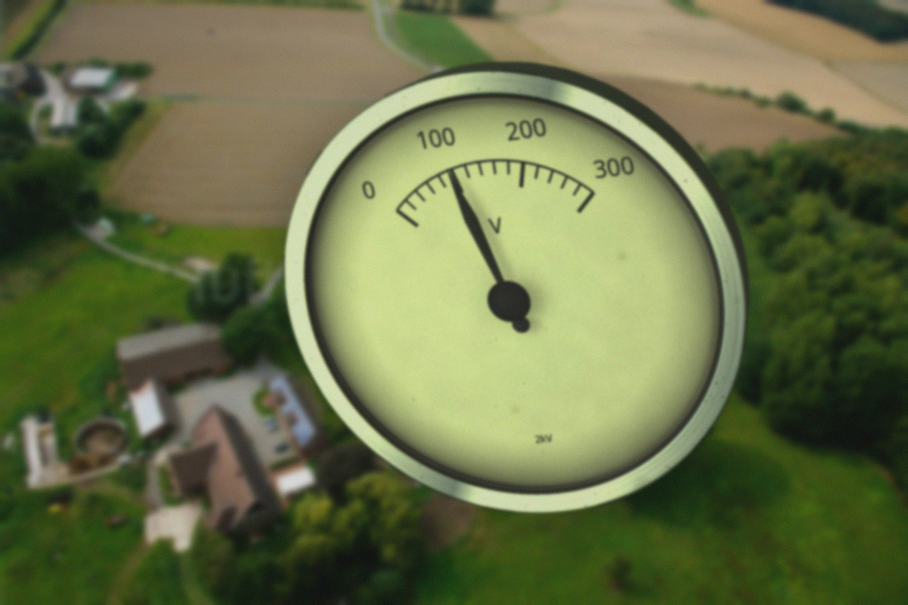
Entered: 100; V
